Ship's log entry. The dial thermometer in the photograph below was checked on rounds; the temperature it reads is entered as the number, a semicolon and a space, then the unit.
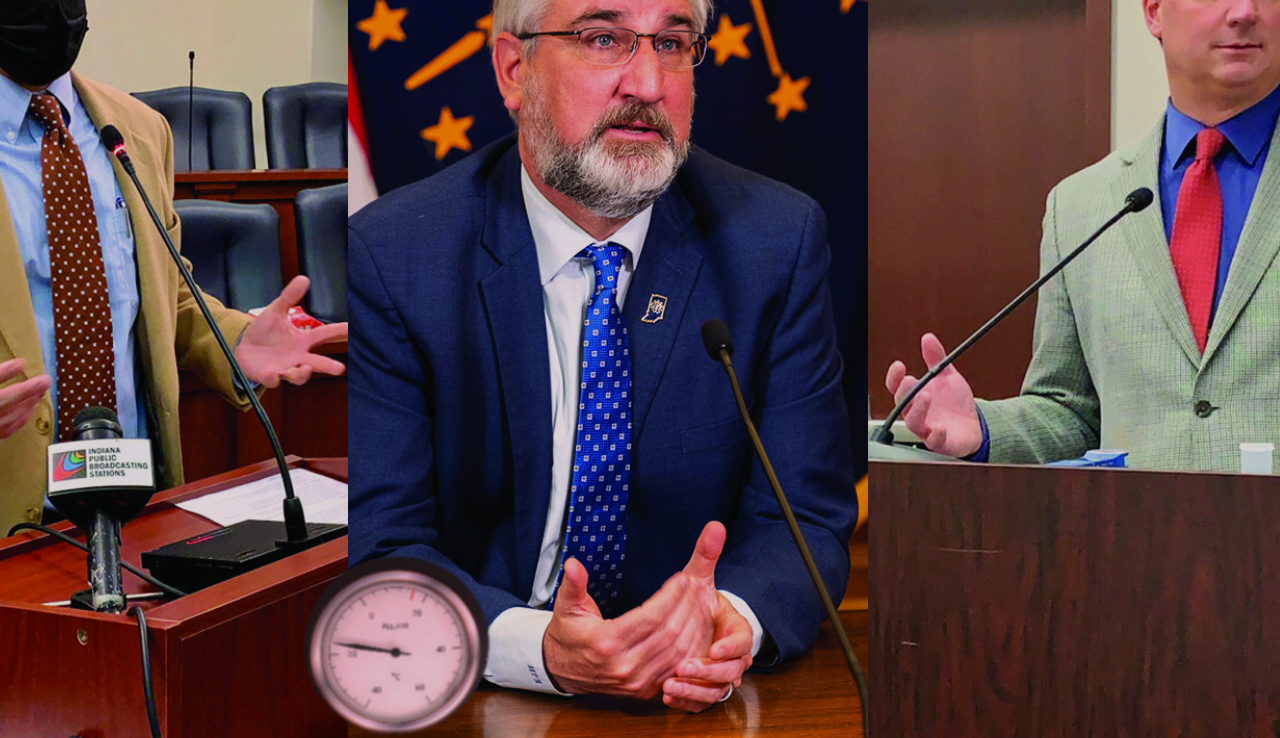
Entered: -16; °C
